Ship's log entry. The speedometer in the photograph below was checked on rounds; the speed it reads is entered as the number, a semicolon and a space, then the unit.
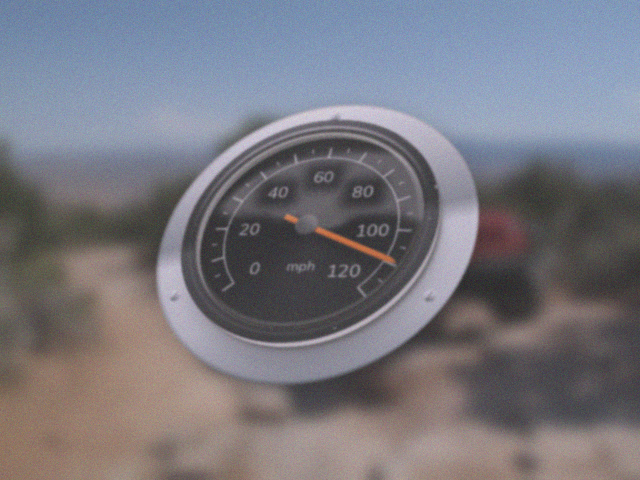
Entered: 110; mph
